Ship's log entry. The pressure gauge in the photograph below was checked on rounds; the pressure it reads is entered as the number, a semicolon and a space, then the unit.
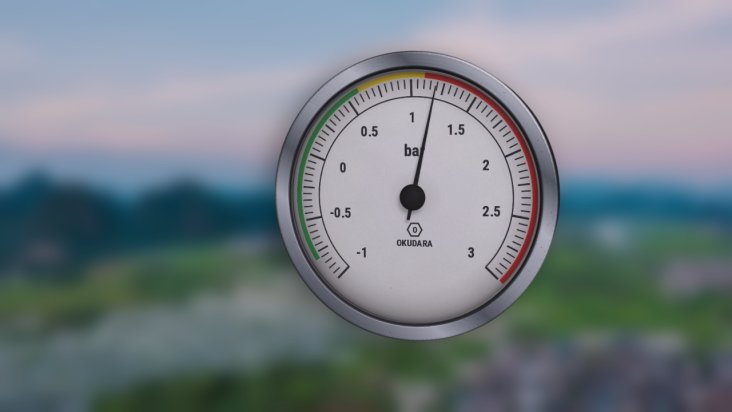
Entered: 1.2; bar
